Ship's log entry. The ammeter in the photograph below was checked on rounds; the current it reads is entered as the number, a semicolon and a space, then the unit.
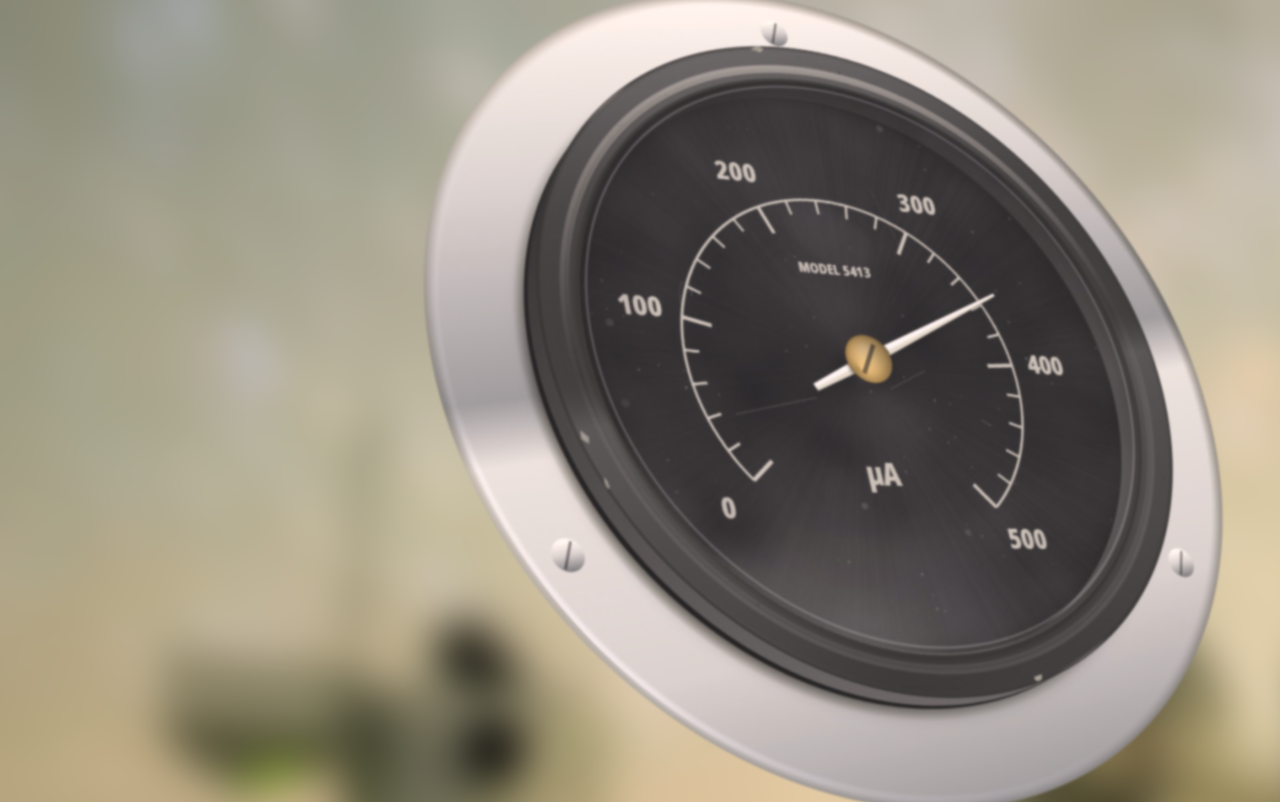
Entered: 360; µA
